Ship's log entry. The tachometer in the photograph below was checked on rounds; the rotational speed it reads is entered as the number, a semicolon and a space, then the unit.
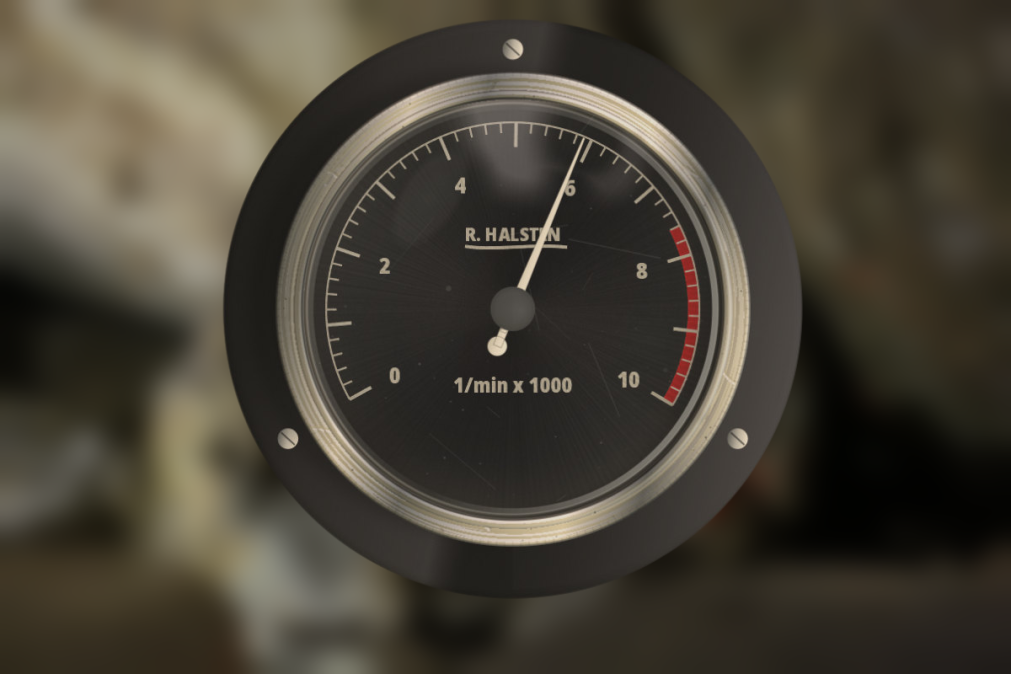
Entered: 5900; rpm
